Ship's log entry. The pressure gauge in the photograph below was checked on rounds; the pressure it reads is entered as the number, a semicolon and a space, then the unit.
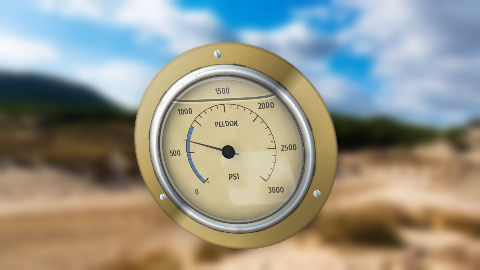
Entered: 700; psi
